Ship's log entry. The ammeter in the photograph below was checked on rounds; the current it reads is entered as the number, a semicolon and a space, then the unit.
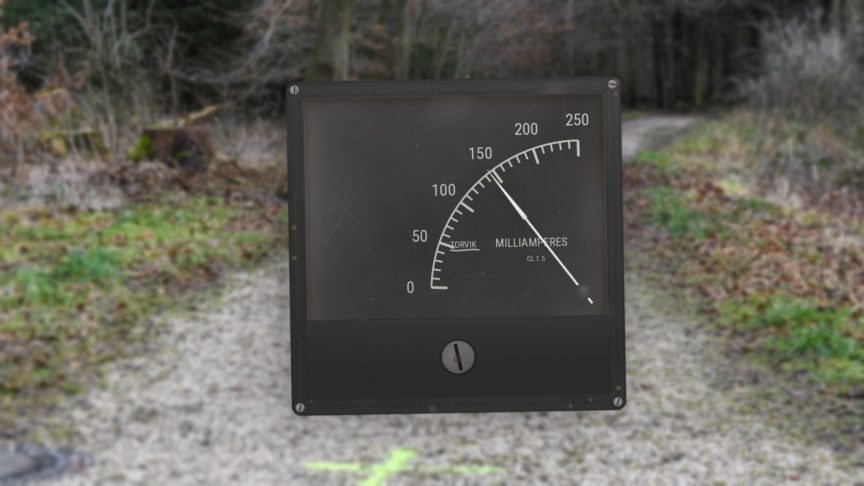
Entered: 145; mA
